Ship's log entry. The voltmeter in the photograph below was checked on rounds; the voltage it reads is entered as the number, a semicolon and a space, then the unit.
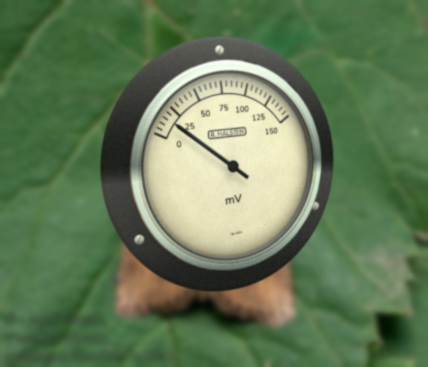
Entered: 15; mV
